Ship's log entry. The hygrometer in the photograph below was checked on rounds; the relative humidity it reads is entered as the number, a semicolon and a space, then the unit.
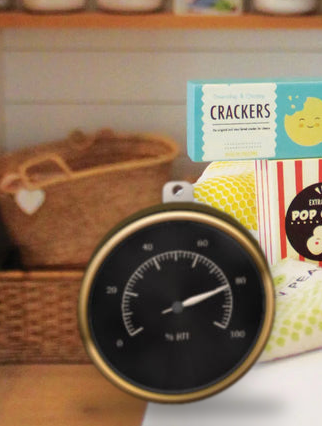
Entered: 80; %
